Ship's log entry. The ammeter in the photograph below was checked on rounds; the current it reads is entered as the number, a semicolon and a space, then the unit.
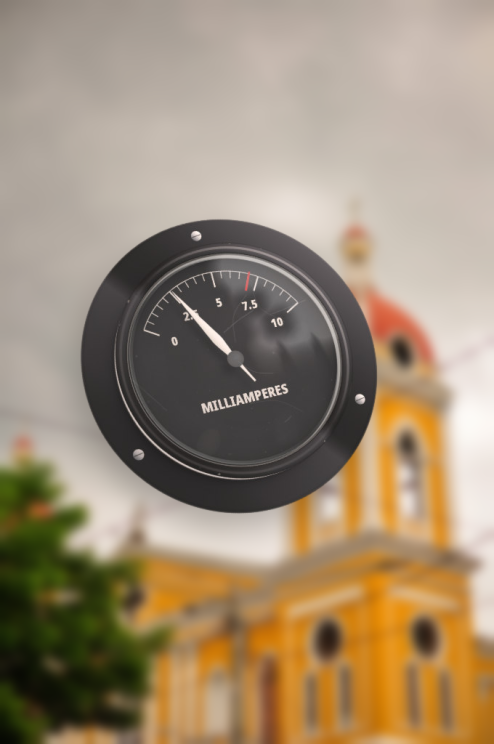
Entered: 2.5; mA
